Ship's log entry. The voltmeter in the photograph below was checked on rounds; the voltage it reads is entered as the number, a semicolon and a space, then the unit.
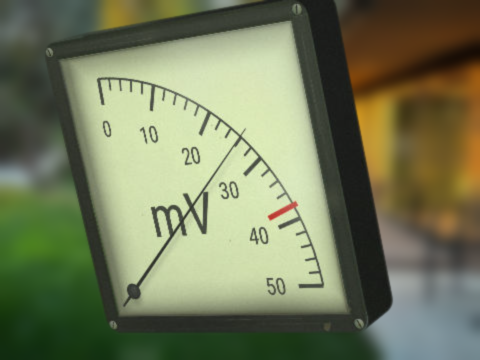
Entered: 26; mV
